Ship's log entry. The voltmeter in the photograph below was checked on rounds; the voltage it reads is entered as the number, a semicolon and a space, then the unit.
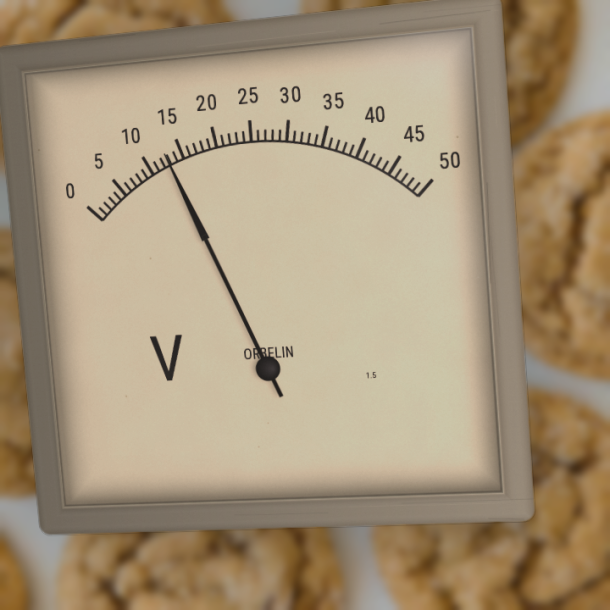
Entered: 13; V
